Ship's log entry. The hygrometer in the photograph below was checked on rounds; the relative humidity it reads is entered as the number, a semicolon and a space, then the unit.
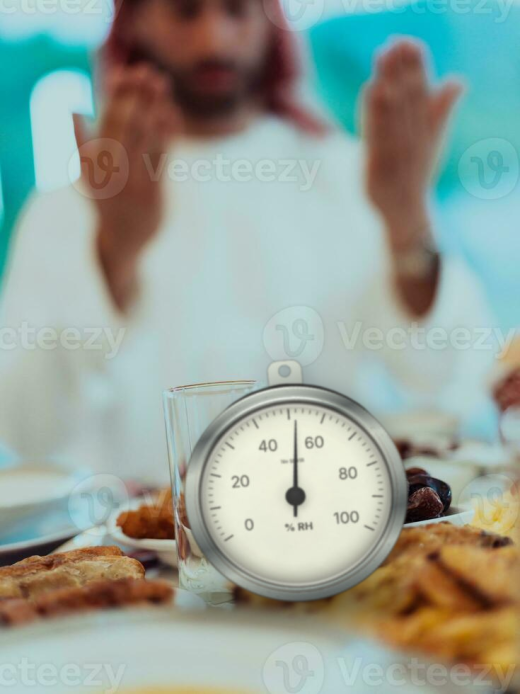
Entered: 52; %
